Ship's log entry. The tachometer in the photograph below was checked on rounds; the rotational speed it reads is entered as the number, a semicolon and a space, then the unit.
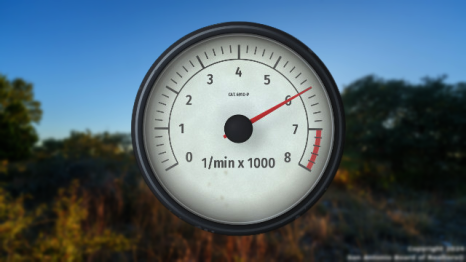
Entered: 6000; rpm
